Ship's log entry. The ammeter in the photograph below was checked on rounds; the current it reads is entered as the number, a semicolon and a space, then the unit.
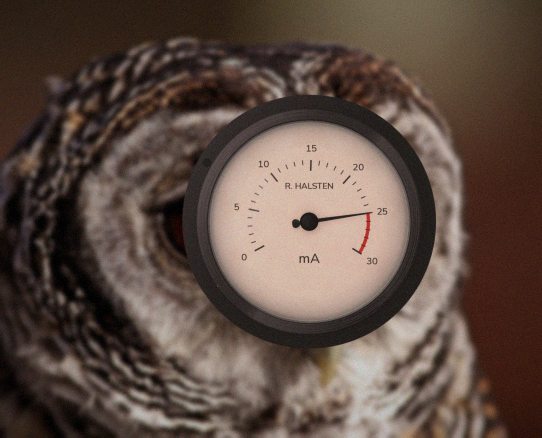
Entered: 25; mA
